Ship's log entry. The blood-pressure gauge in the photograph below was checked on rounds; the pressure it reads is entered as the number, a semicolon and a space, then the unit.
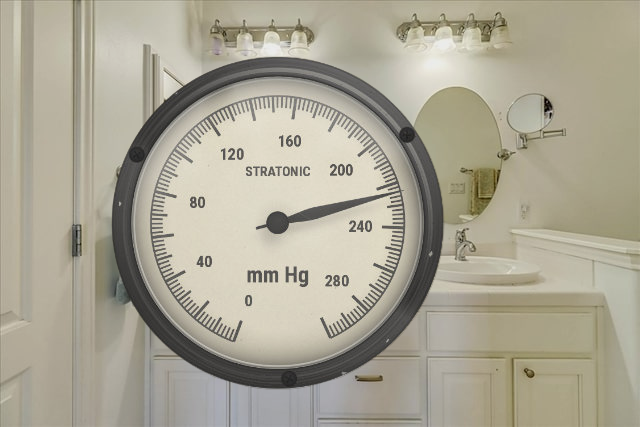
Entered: 224; mmHg
